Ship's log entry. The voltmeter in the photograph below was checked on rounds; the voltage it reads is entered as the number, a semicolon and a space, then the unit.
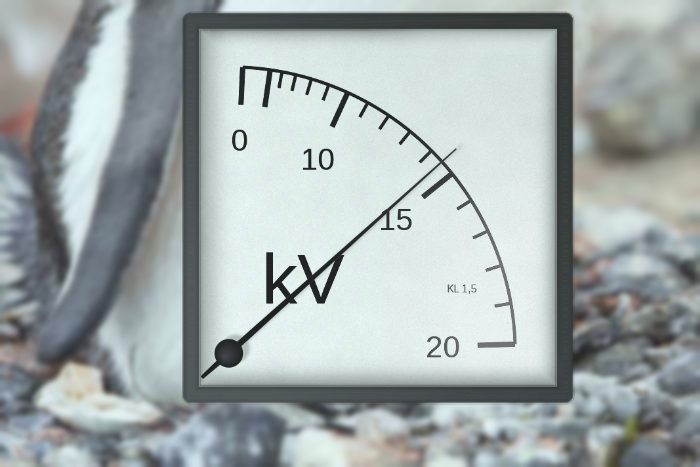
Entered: 14.5; kV
